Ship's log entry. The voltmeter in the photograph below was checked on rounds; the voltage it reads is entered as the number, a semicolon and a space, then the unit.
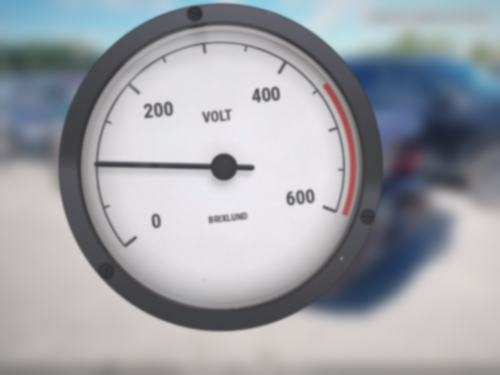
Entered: 100; V
